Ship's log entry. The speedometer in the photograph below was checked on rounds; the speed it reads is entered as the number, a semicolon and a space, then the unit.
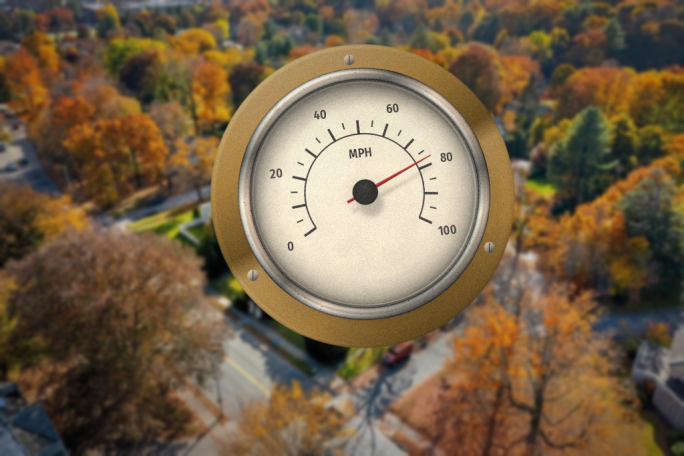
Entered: 77.5; mph
